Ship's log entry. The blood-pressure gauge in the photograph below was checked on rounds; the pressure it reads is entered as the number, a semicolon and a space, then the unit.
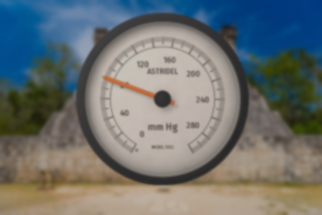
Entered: 80; mmHg
